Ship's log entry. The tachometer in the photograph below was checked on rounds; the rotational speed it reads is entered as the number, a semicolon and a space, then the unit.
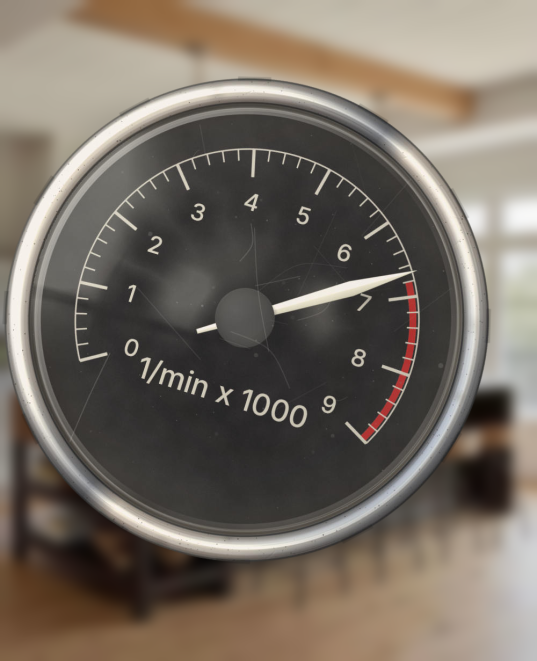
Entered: 6700; rpm
